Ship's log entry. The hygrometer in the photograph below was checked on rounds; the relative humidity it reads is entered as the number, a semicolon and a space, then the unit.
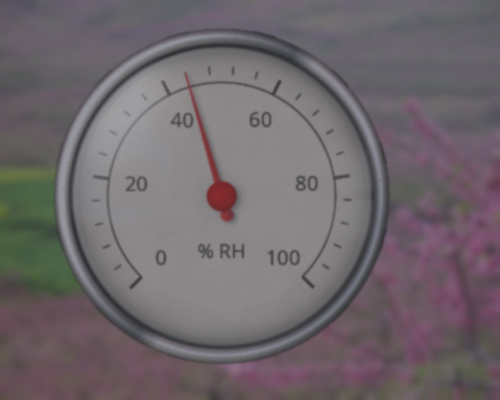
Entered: 44; %
